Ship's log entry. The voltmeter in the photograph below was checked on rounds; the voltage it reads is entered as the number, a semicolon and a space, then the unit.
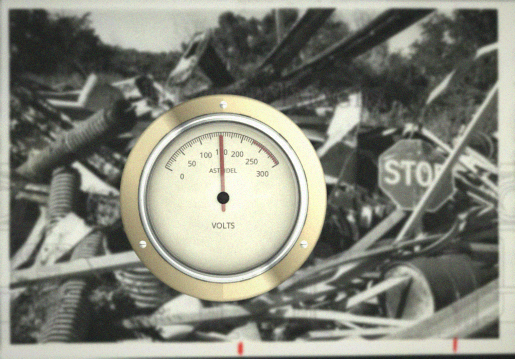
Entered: 150; V
